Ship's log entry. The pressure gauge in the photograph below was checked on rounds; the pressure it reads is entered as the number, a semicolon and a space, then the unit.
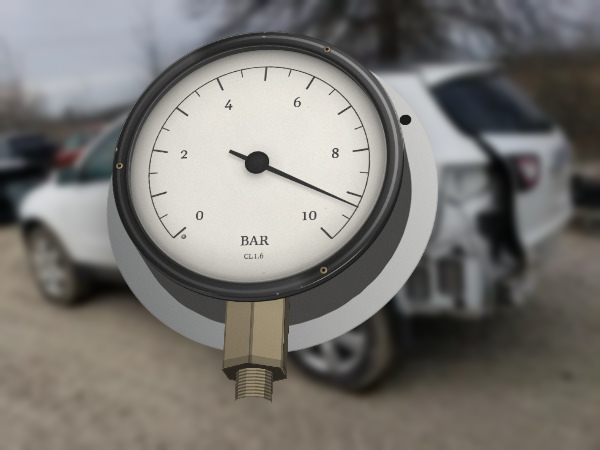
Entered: 9.25; bar
